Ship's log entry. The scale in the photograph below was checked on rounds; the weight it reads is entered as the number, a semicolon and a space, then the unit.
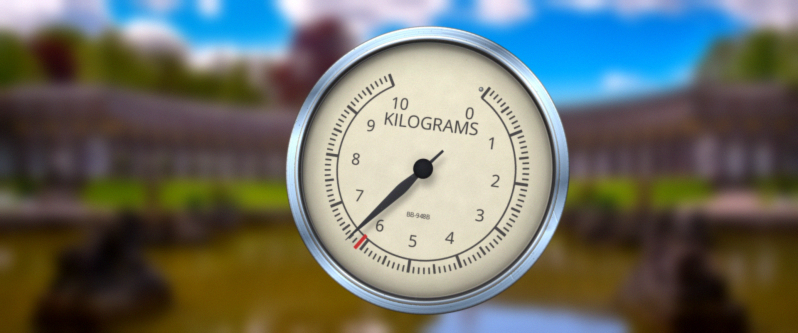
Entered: 6.3; kg
